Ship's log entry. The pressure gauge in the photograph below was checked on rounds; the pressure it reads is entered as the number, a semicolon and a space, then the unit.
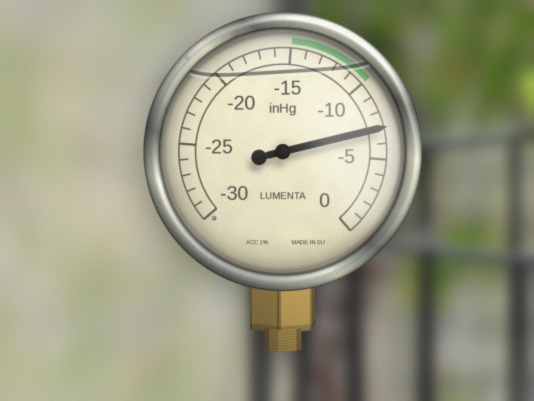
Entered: -7; inHg
